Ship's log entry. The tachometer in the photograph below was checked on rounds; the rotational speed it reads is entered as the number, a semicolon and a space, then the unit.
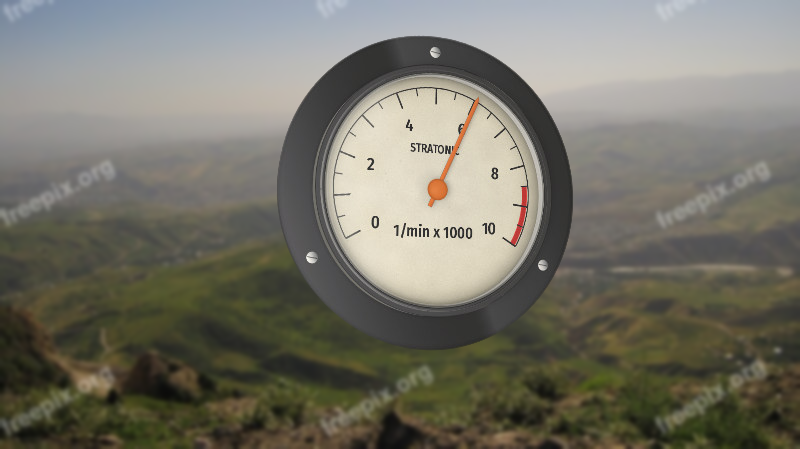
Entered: 6000; rpm
